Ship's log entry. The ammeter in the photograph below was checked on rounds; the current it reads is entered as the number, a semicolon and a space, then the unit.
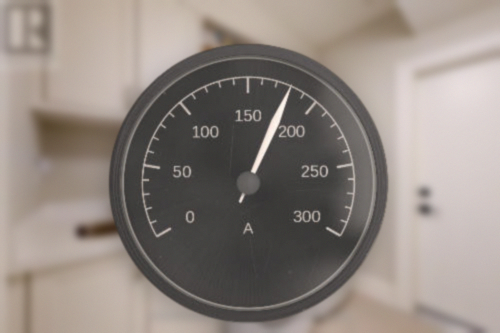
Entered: 180; A
